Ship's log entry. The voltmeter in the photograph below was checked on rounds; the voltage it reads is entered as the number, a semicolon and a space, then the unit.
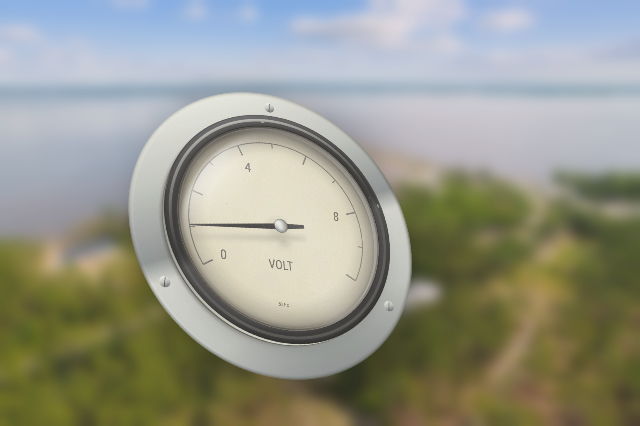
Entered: 1; V
